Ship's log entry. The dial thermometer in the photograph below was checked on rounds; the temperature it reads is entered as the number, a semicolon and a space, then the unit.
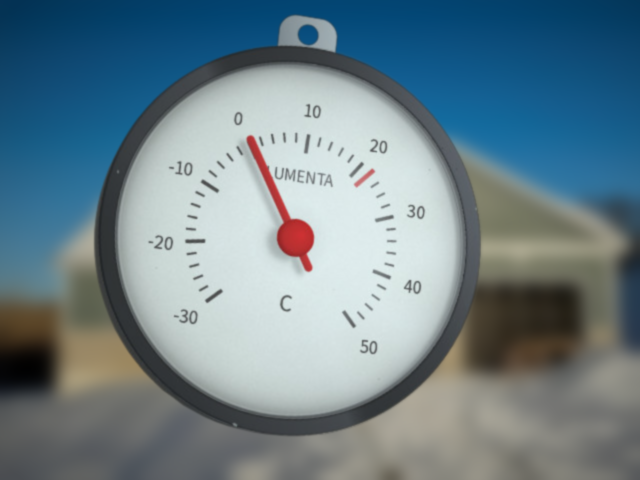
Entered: 0; °C
